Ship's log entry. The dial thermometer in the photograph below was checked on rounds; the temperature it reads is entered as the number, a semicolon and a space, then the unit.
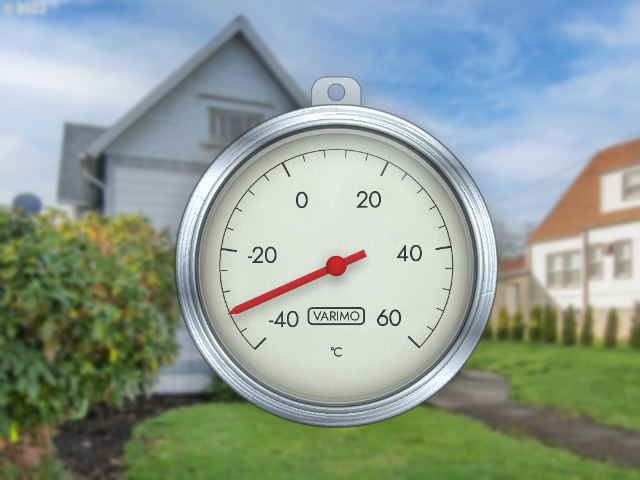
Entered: -32; °C
